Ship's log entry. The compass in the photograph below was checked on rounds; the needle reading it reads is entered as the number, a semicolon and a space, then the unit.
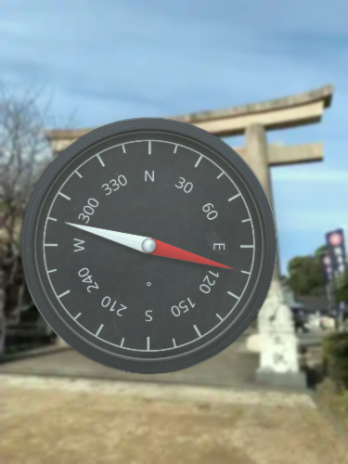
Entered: 105; °
